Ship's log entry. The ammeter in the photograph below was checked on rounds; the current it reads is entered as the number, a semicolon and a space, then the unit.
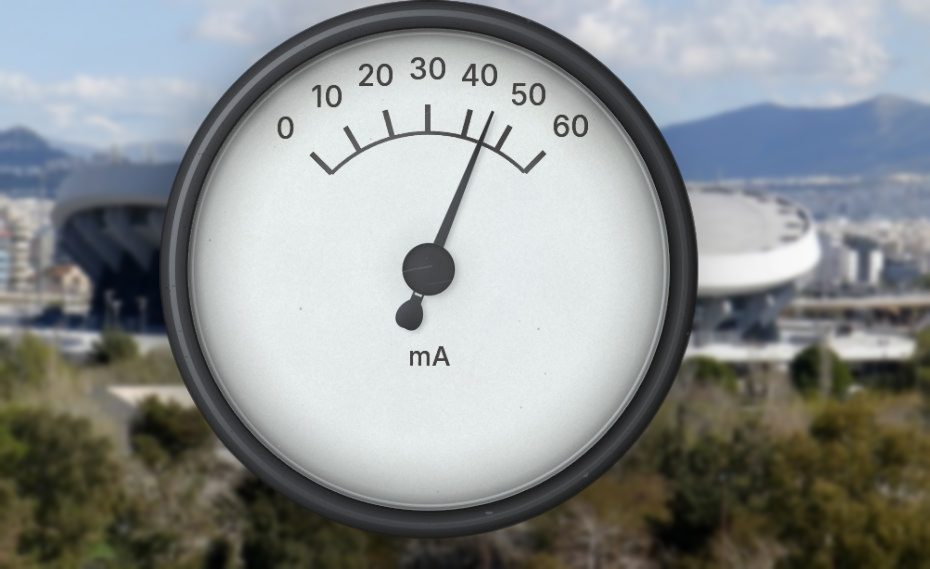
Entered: 45; mA
